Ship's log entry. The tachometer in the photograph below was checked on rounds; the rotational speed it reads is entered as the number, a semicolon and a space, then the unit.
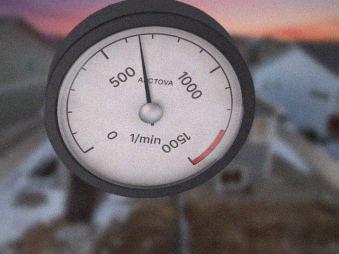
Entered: 650; rpm
